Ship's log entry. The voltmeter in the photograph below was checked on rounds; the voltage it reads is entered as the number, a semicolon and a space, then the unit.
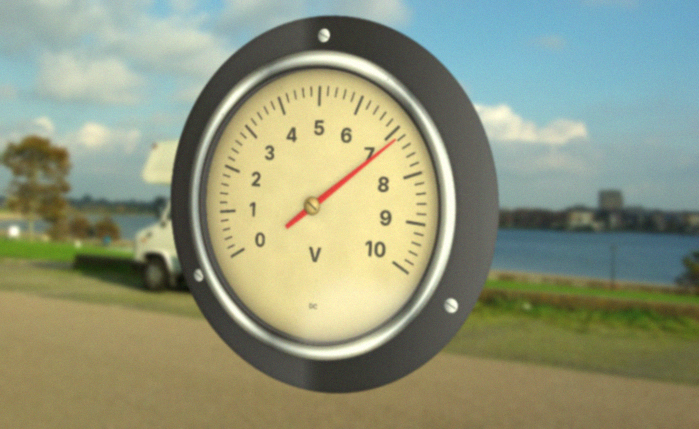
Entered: 7.2; V
